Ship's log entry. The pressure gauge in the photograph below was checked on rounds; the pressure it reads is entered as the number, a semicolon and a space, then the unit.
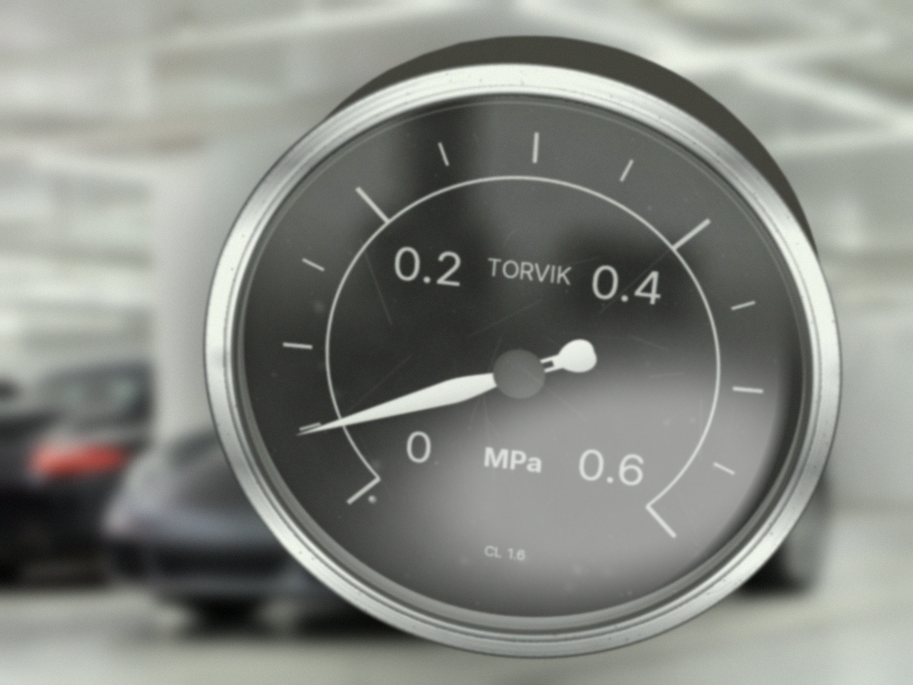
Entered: 0.05; MPa
